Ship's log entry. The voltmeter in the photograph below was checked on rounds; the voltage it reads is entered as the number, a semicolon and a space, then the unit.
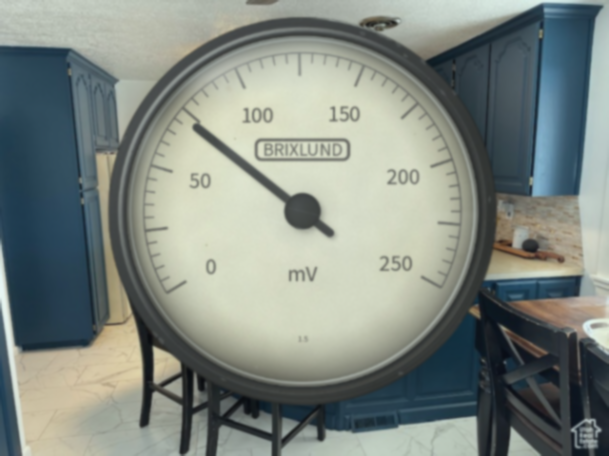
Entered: 72.5; mV
